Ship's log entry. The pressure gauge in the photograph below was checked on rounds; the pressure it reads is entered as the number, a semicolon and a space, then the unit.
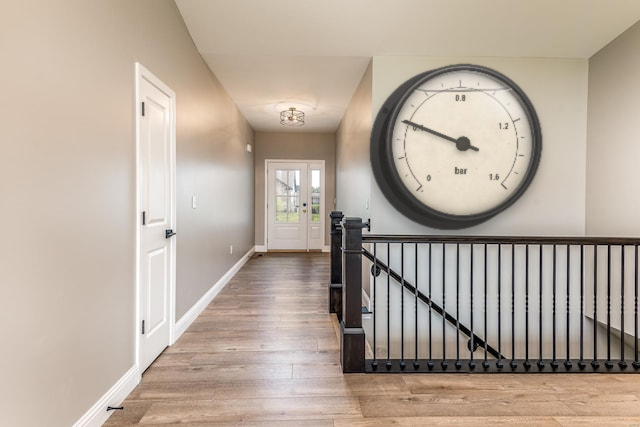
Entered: 0.4; bar
